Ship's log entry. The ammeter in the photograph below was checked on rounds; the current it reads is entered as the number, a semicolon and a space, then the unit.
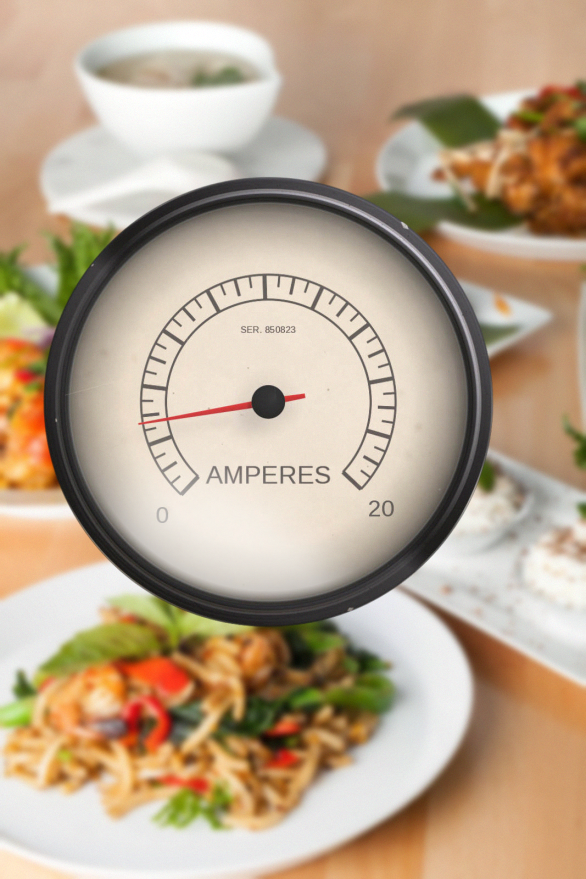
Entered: 2.75; A
